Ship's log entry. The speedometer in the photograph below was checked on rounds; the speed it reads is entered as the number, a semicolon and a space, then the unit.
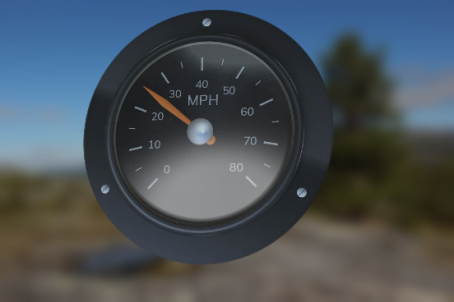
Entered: 25; mph
